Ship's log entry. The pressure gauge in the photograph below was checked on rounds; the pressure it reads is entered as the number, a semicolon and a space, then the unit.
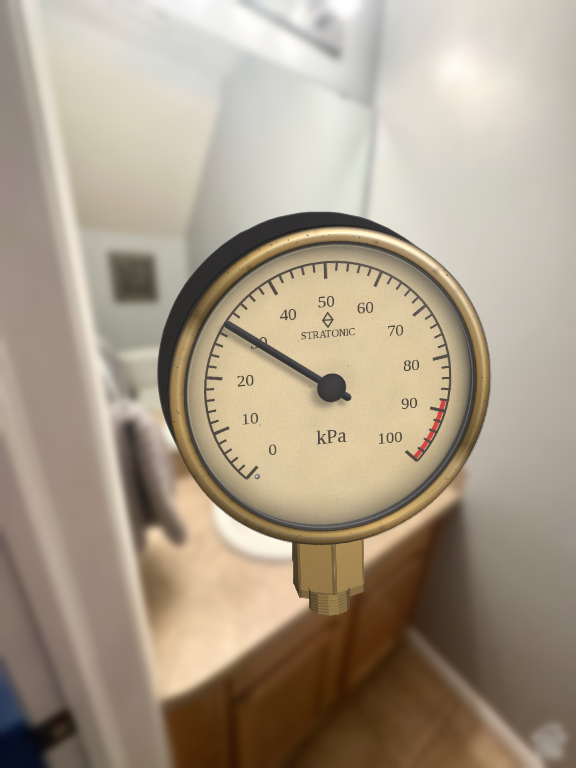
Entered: 30; kPa
